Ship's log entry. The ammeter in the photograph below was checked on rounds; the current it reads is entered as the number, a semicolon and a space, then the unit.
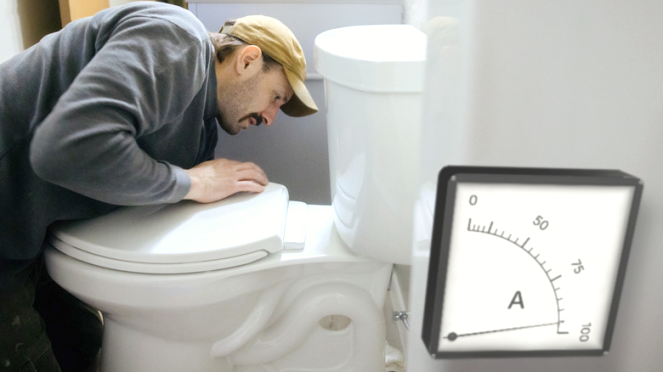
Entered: 95; A
